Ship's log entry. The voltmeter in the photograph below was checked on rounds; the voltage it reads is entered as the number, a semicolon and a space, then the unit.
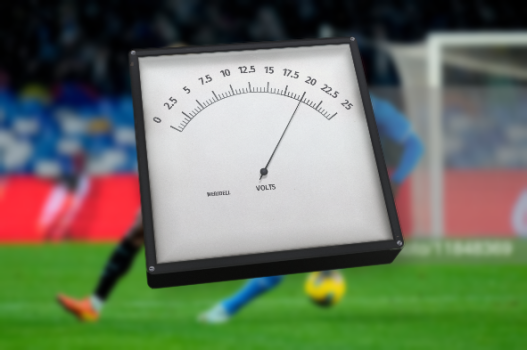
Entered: 20; V
